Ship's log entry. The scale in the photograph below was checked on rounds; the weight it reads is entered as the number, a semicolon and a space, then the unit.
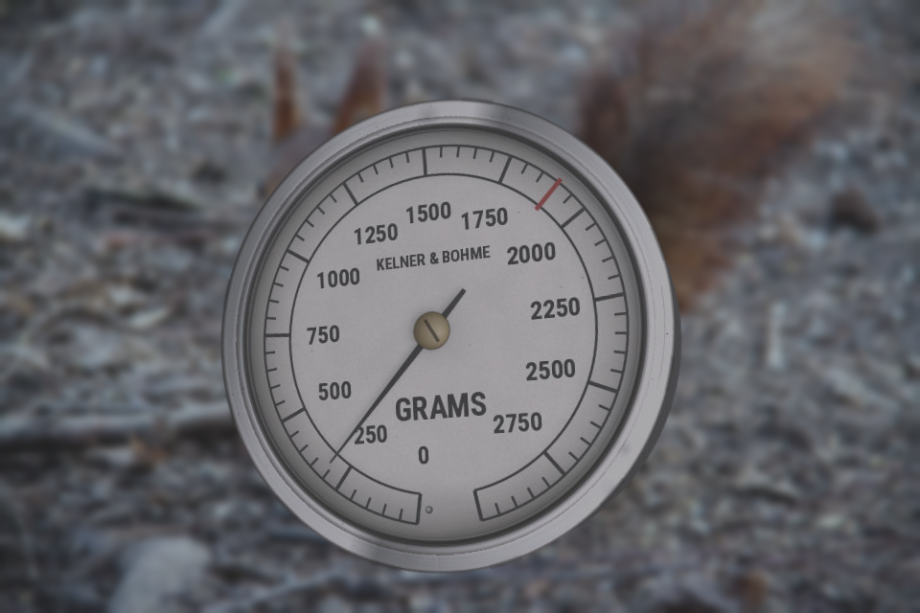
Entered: 300; g
